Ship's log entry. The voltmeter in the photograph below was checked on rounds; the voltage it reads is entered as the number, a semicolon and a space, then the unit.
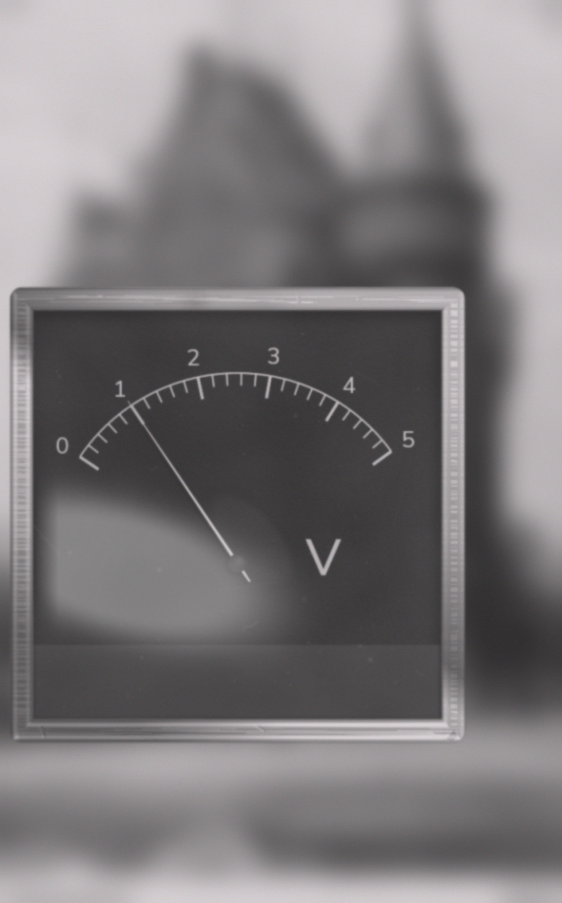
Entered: 1; V
